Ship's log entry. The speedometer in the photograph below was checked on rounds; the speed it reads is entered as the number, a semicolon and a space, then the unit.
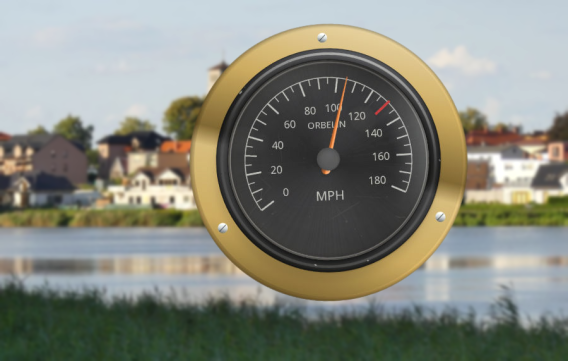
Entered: 105; mph
